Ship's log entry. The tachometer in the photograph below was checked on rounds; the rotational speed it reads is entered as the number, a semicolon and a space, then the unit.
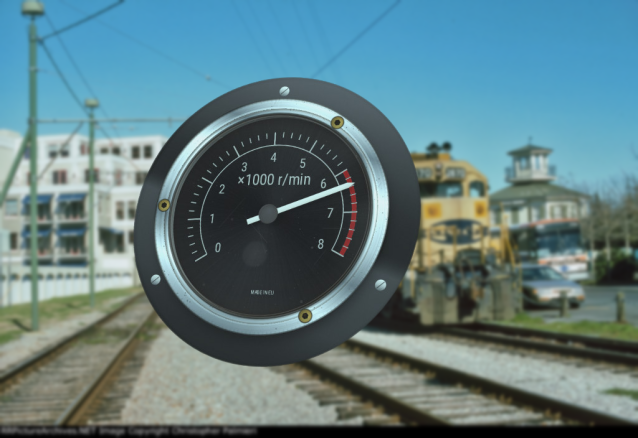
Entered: 6400; rpm
